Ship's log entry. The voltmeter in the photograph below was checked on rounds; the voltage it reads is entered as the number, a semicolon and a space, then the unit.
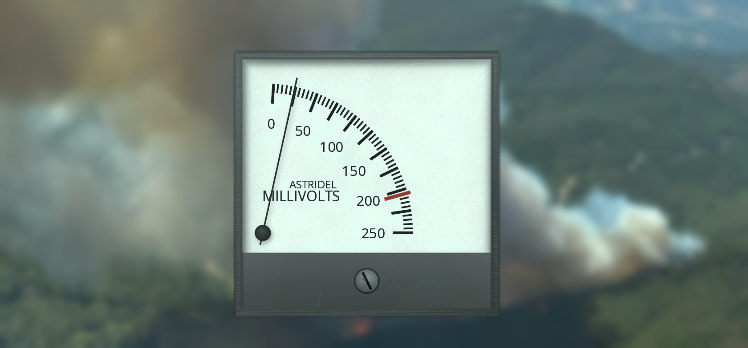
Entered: 25; mV
